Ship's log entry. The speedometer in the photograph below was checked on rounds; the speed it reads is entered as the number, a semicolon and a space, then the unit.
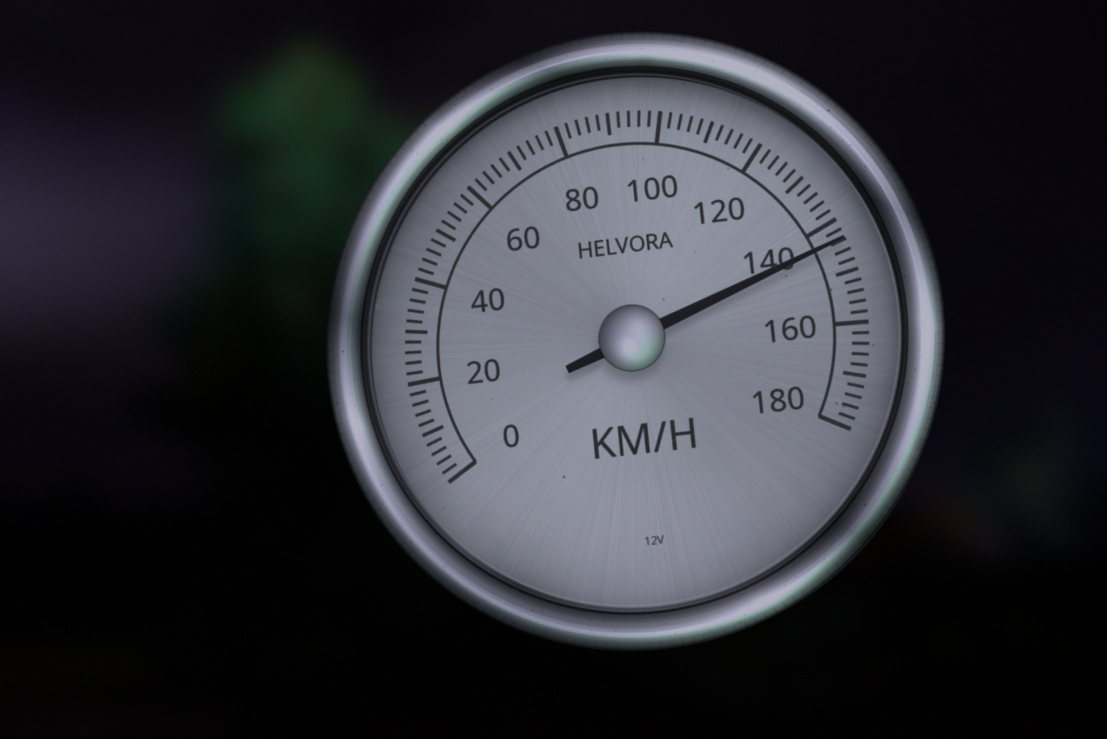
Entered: 144; km/h
